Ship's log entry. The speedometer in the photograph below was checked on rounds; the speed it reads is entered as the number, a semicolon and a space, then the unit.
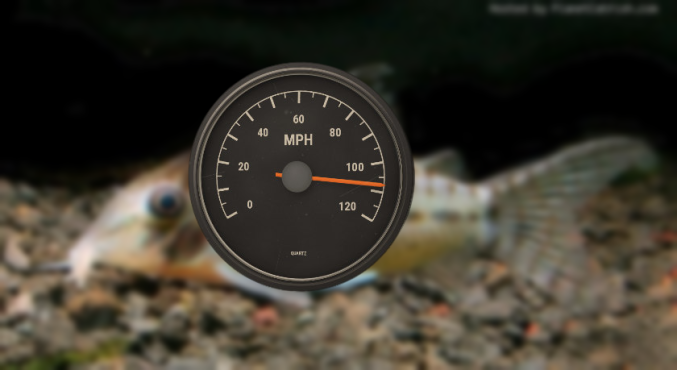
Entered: 107.5; mph
